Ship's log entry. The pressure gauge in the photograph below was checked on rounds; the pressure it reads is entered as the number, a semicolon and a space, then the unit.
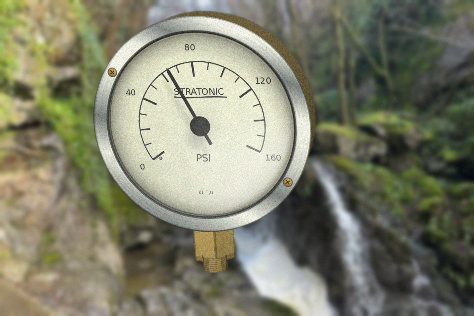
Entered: 65; psi
